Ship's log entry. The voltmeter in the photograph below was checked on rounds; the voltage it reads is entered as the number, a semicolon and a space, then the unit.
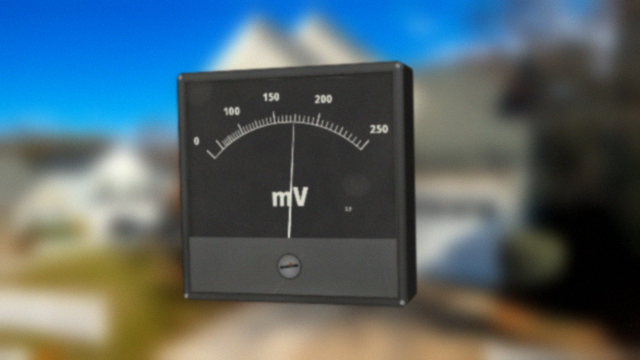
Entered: 175; mV
